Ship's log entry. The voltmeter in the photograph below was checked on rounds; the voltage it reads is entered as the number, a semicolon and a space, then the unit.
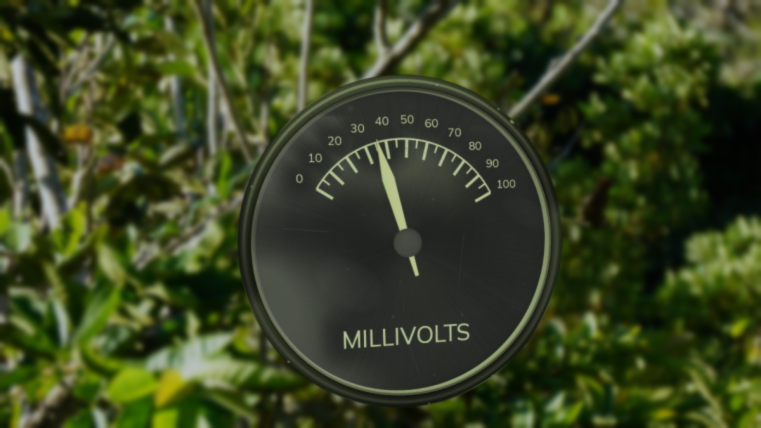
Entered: 35; mV
